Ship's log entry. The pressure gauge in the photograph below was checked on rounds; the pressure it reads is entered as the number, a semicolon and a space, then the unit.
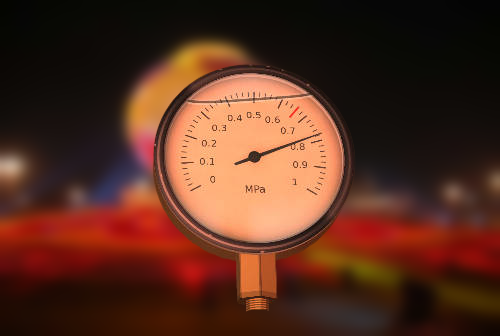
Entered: 0.78; MPa
